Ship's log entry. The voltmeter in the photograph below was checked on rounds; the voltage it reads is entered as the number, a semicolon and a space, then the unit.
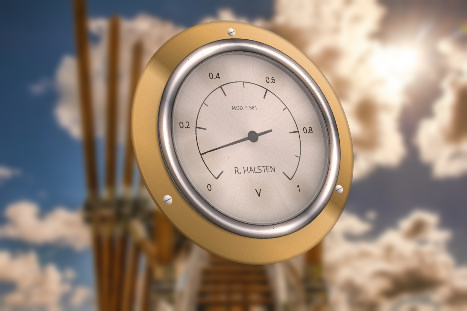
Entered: 0.1; V
